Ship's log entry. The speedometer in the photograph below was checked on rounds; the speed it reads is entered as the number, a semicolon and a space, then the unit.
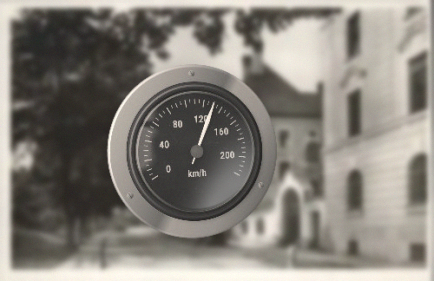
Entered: 130; km/h
